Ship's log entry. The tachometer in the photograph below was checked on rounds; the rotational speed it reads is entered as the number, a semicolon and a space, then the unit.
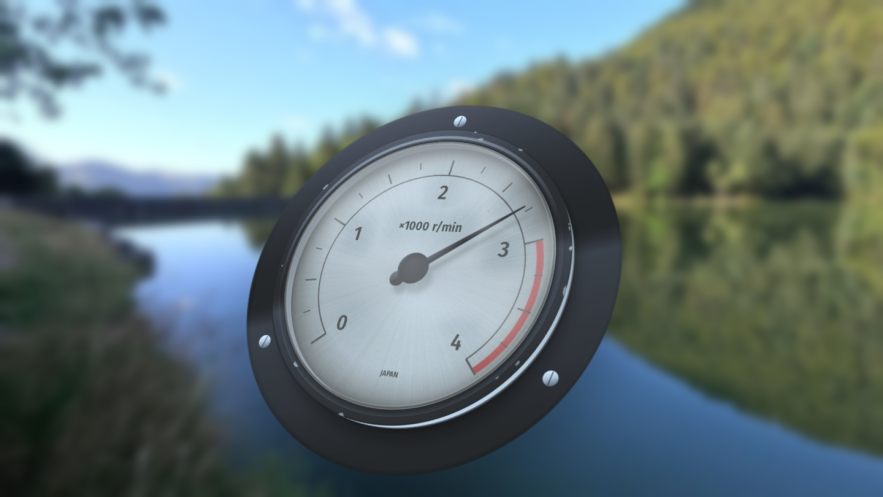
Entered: 2750; rpm
